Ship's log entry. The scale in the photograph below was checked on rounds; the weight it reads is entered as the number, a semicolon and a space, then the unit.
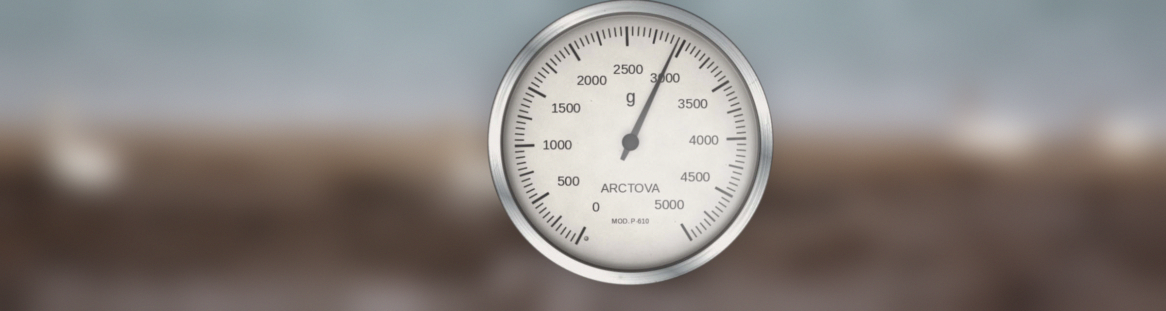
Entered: 2950; g
